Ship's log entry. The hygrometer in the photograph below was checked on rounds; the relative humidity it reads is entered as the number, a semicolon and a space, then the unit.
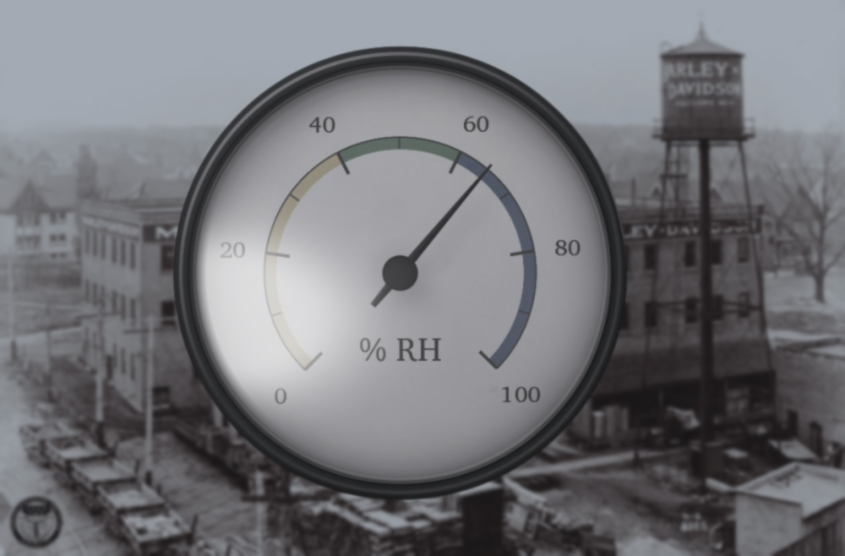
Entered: 65; %
